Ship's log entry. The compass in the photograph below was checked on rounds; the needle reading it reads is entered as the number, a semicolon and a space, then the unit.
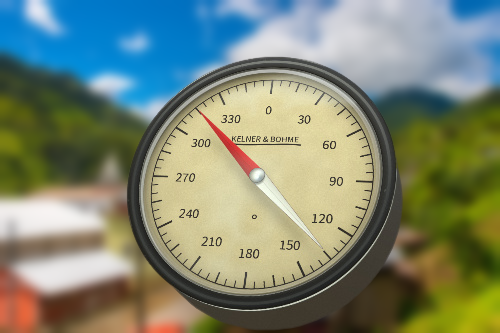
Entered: 315; °
